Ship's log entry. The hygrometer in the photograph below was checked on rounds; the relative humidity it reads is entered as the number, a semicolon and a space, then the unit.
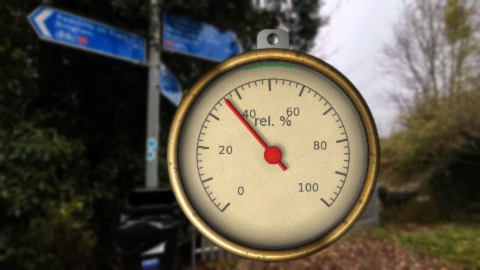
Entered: 36; %
